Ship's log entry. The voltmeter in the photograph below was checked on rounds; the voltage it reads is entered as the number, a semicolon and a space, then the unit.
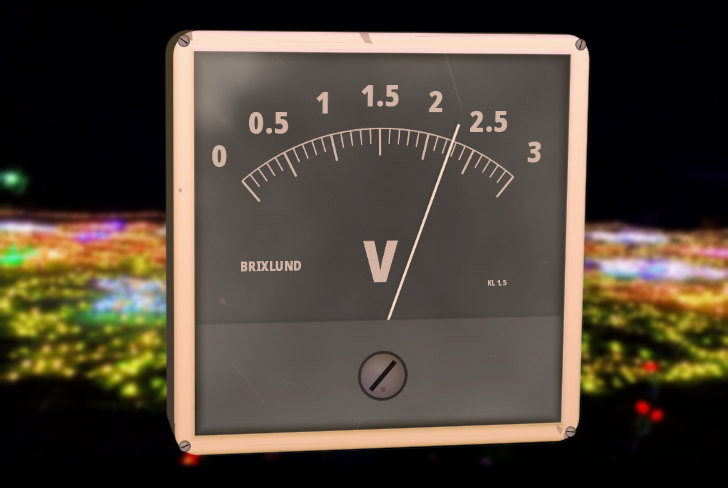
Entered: 2.25; V
